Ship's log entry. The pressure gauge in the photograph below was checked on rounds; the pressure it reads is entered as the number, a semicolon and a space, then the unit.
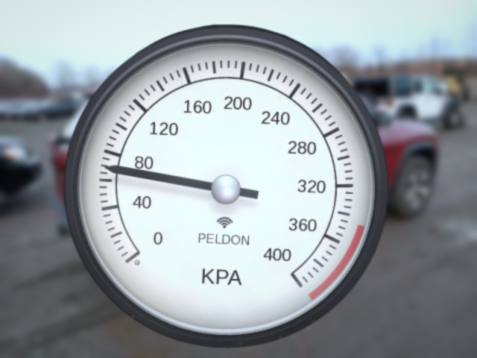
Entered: 70; kPa
